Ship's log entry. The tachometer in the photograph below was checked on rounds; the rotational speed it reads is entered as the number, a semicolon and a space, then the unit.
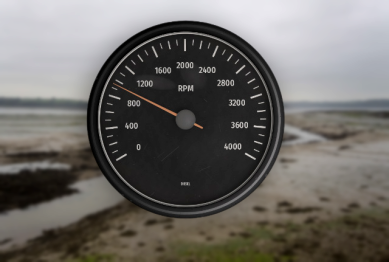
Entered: 950; rpm
